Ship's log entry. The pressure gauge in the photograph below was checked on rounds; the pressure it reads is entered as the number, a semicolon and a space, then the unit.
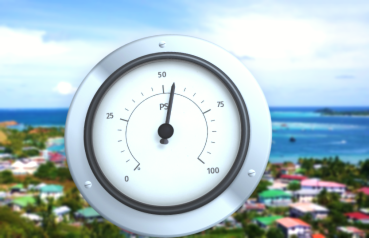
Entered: 55; psi
